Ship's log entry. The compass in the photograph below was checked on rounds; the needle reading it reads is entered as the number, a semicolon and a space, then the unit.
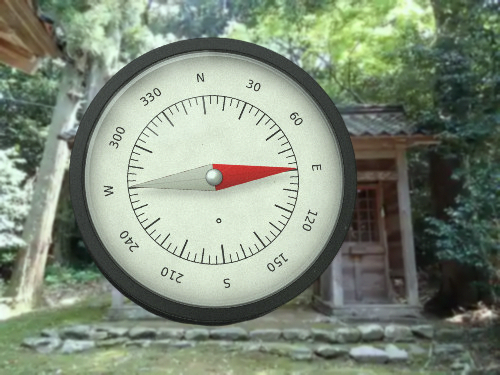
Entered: 90; °
